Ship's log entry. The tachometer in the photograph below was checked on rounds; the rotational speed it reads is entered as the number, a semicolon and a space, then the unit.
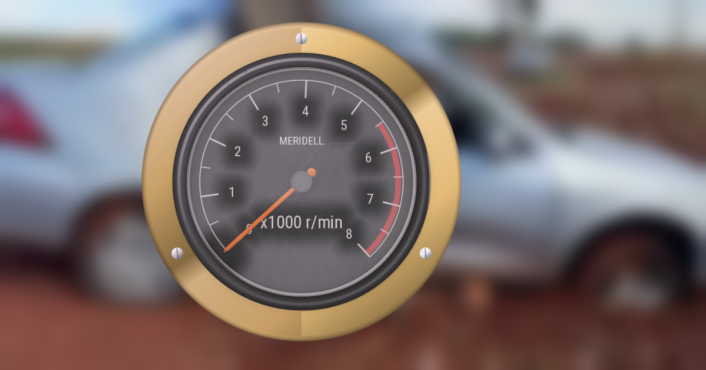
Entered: 0; rpm
